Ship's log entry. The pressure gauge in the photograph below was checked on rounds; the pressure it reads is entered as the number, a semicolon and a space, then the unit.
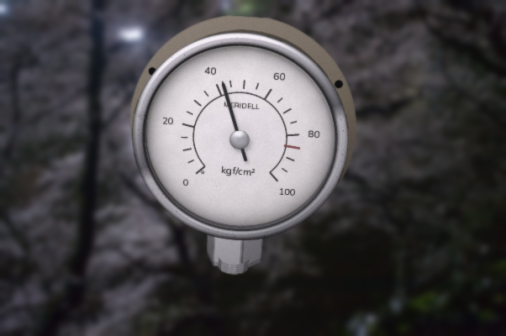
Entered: 42.5; kg/cm²
